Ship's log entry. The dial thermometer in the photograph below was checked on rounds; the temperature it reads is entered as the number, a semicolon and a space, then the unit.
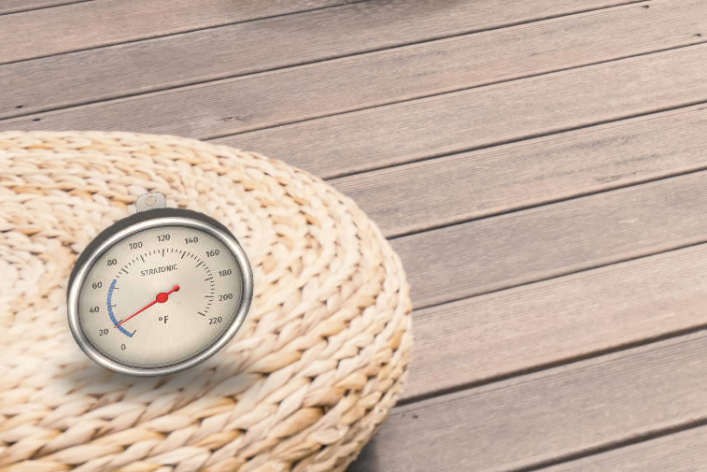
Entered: 20; °F
